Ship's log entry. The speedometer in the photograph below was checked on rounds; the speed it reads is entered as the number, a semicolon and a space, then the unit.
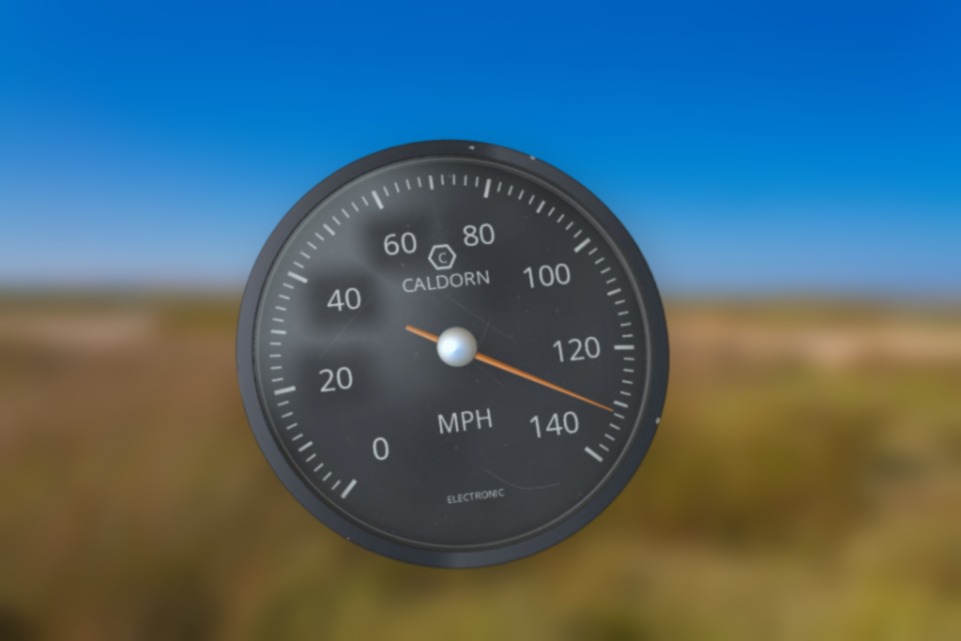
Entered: 132; mph
